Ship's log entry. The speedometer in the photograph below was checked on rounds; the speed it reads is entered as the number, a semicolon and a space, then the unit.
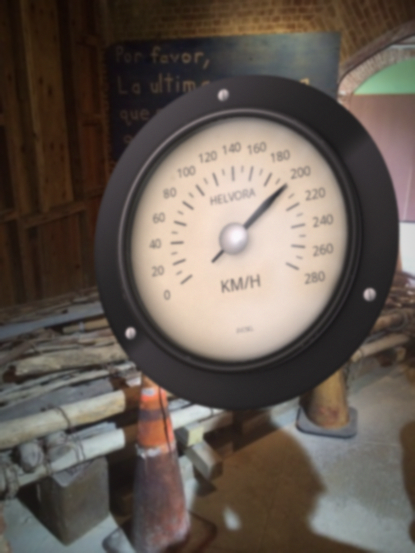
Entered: 200; km/h
